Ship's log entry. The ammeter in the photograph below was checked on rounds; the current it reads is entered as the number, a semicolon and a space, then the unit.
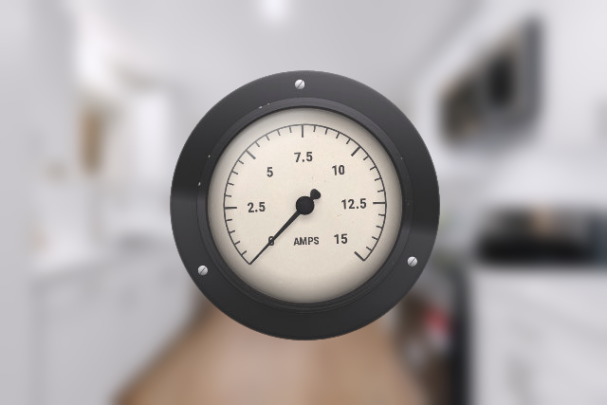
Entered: 0; A
